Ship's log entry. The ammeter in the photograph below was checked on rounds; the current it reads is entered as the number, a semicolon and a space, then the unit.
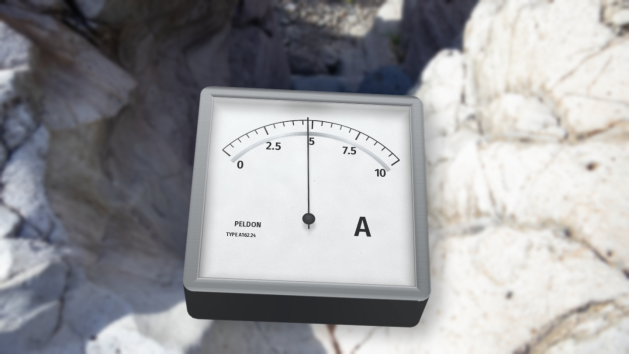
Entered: 4.75; A
